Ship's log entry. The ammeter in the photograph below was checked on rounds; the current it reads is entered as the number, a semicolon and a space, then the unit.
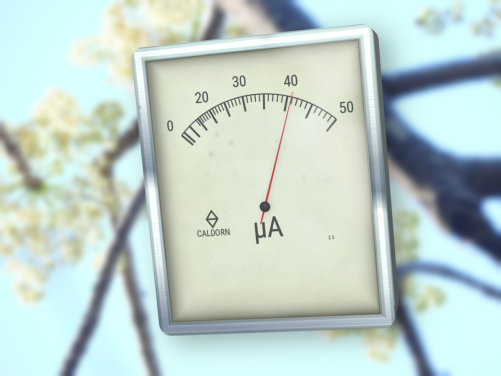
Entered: 41; µA
